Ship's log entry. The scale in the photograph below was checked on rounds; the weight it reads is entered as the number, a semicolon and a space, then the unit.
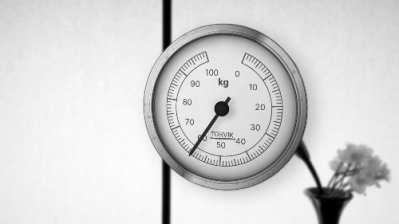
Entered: 60; kg
